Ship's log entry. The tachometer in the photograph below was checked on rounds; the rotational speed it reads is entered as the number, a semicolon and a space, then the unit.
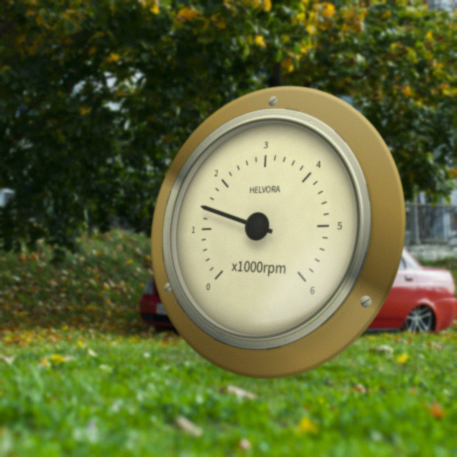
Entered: 1400; rpm
